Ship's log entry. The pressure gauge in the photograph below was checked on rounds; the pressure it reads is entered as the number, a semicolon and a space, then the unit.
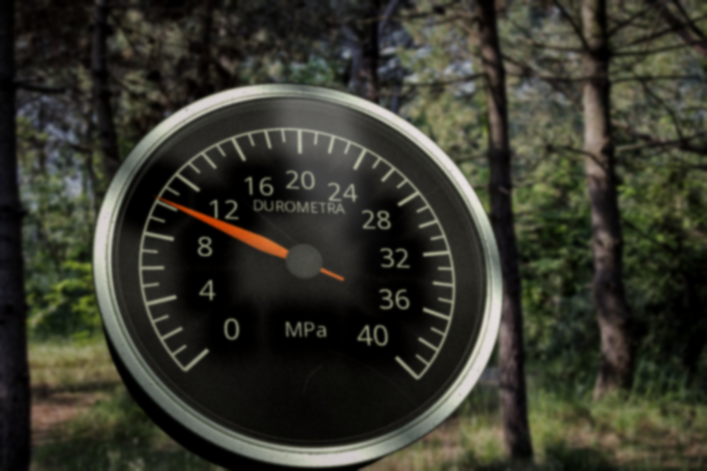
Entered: 10; MPa
